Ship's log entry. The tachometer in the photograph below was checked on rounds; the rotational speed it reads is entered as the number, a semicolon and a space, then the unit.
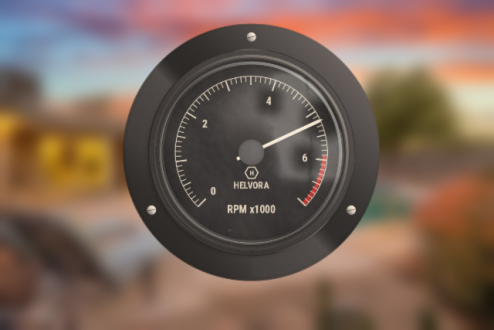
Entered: 5200; rpm
